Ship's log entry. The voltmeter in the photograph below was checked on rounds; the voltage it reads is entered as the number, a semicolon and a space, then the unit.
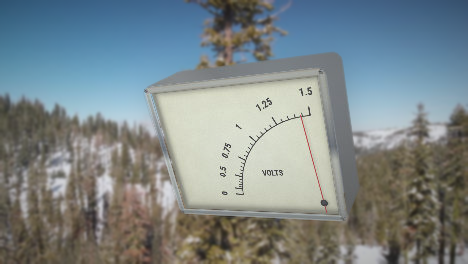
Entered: 1.45; V
